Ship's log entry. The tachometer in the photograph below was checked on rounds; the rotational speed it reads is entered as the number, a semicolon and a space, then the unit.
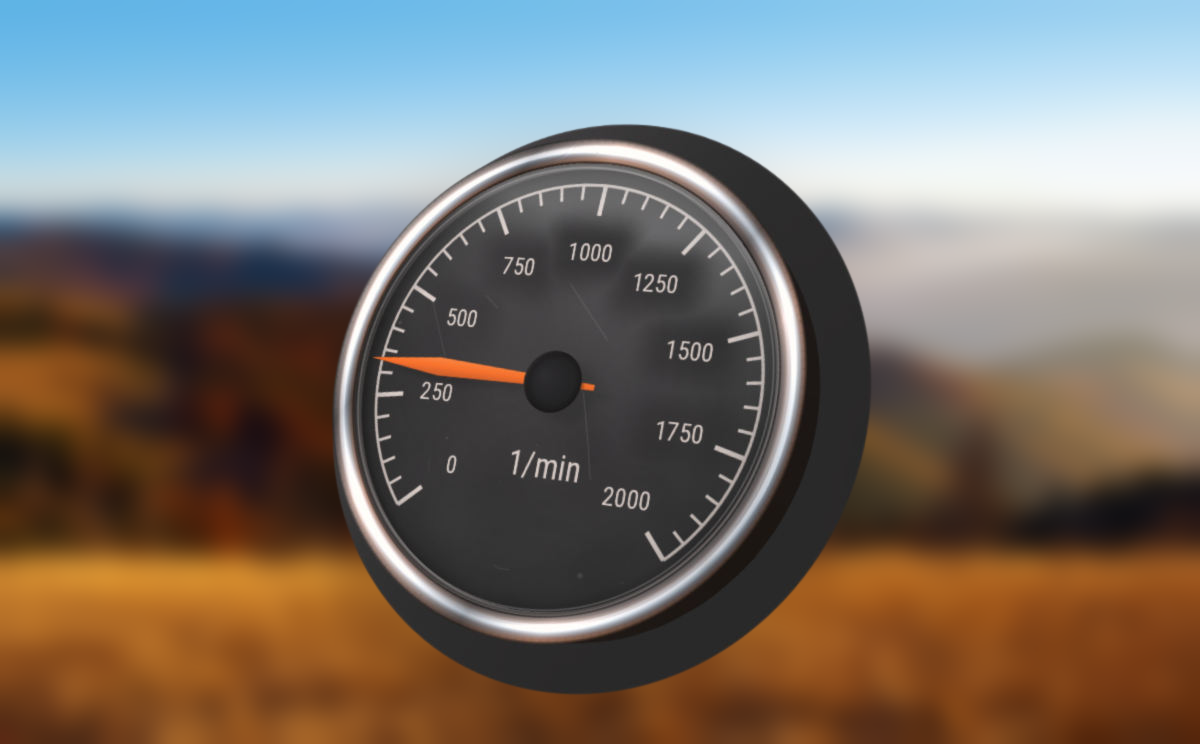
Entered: 325; rpm
